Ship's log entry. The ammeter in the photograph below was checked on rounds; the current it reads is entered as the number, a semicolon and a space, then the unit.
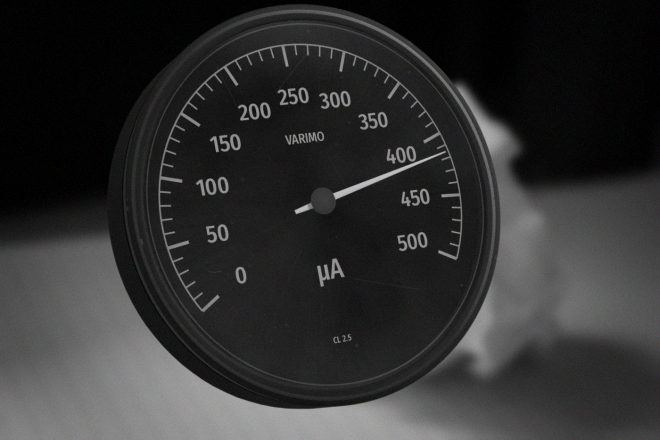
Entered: 415; µA
